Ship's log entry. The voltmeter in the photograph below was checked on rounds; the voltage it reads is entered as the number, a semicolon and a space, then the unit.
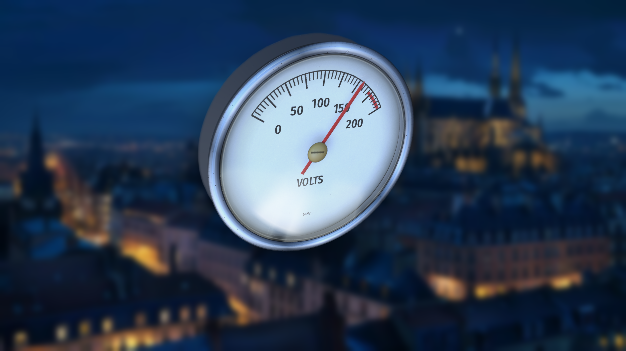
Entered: 150; V
